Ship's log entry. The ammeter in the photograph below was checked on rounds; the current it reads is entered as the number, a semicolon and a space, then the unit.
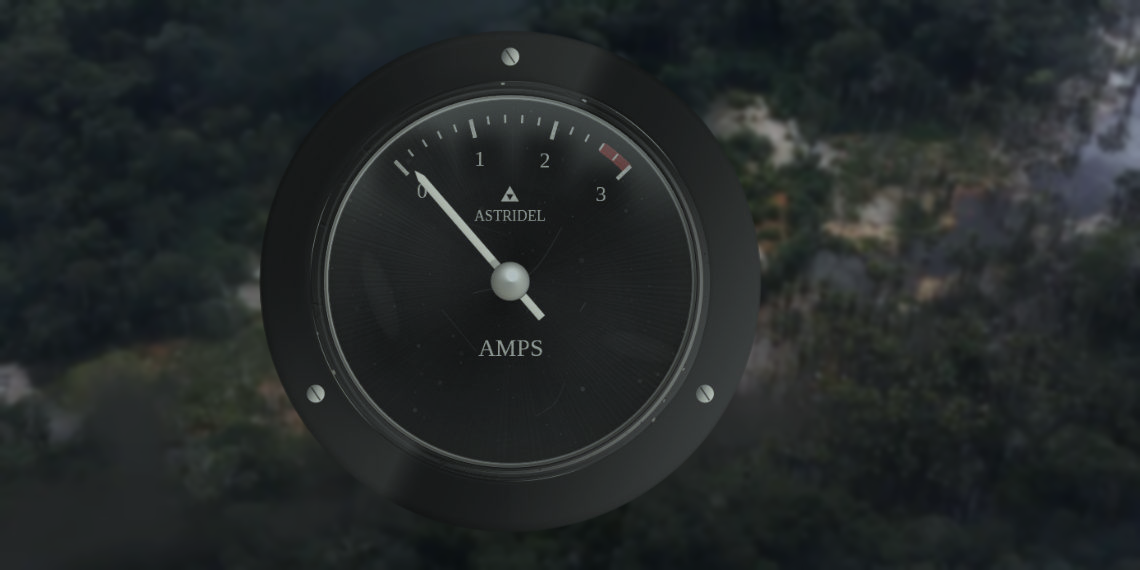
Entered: 0.1; A
